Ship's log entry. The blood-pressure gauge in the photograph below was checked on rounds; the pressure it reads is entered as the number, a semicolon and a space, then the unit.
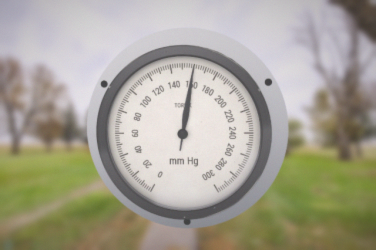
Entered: 160; mmHg
